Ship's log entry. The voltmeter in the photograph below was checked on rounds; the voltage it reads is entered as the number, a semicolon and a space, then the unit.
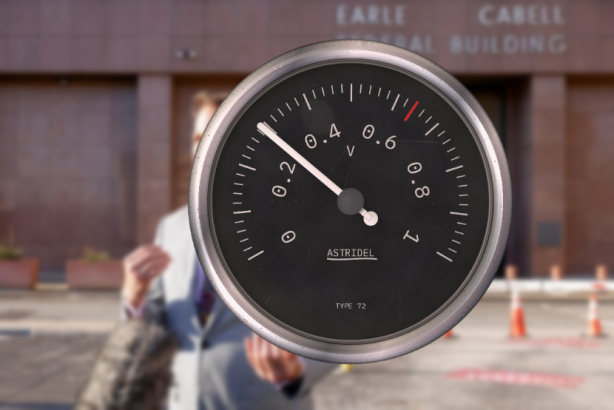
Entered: 0.29; V
